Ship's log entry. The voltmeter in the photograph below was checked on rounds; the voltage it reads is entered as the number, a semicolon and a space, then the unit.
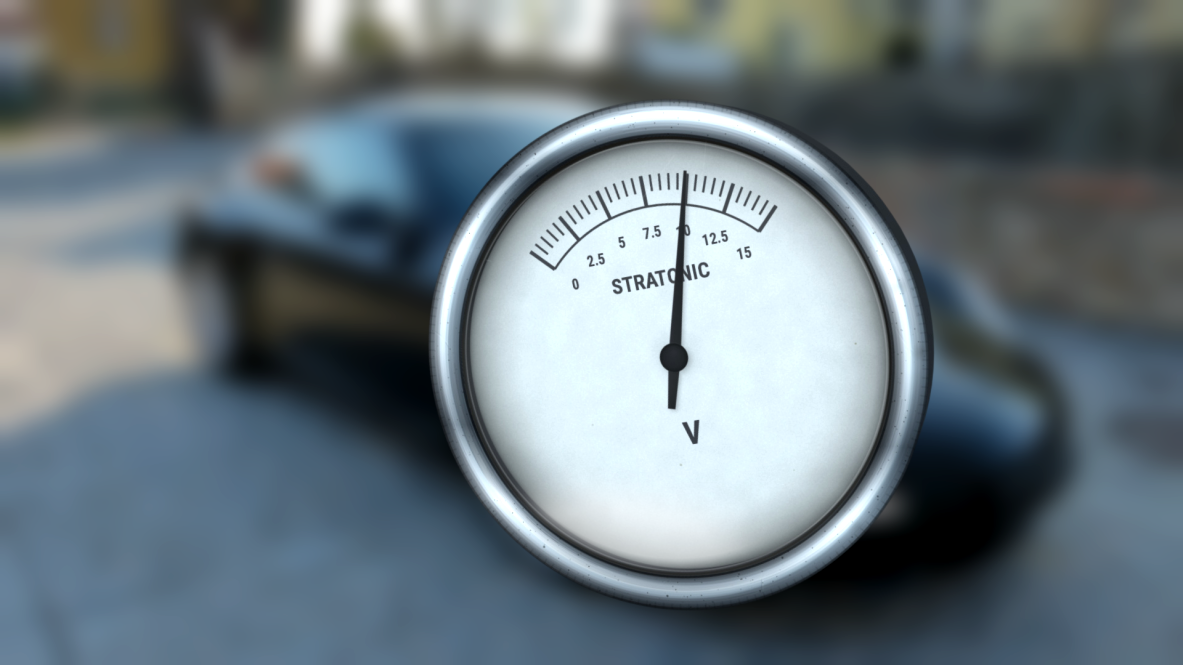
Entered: 10; V
